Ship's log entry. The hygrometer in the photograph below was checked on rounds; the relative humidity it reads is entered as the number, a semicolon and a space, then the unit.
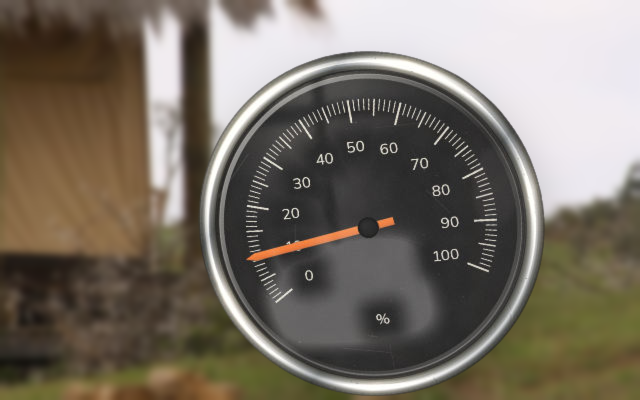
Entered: 10; %
